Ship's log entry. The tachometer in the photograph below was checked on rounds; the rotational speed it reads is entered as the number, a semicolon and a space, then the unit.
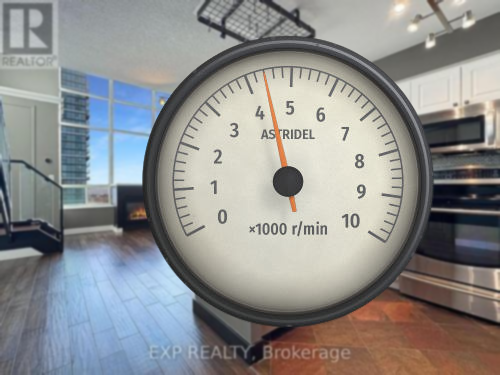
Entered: 4400; rpm
